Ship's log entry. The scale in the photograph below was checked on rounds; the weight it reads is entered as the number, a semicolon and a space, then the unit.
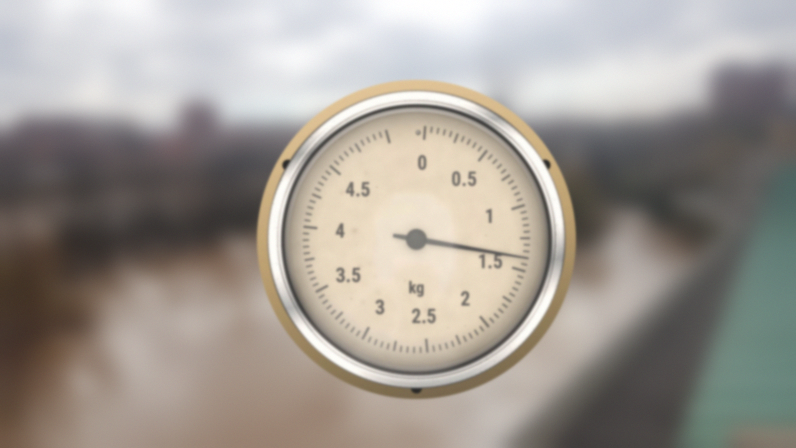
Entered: 1.4; kg
